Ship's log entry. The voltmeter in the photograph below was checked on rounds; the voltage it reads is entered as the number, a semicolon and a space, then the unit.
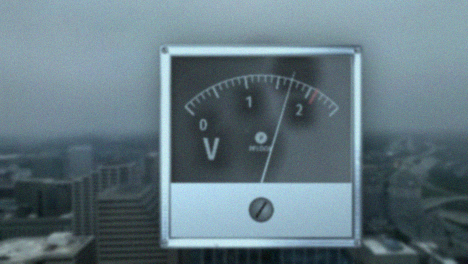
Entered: 1.7; V
